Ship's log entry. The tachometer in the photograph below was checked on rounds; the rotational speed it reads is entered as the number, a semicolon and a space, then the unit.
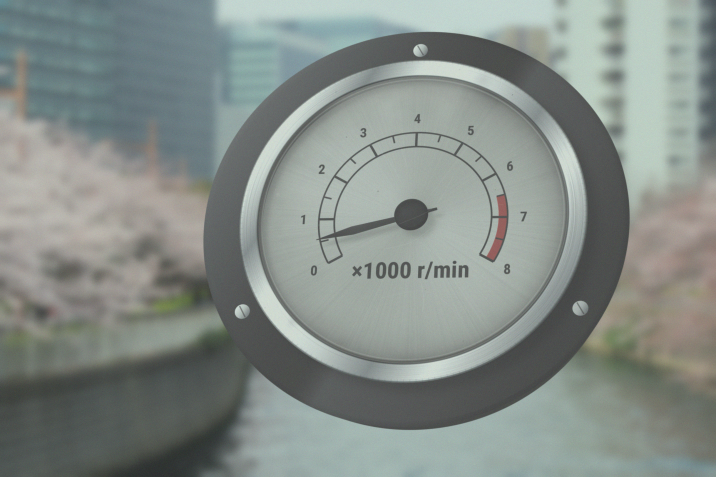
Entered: 500; rpm
